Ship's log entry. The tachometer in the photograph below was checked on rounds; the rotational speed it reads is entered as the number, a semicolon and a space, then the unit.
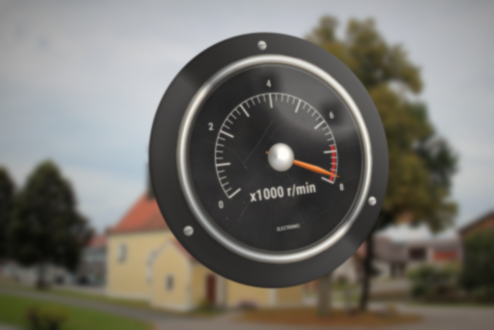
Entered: 7800; rpm
